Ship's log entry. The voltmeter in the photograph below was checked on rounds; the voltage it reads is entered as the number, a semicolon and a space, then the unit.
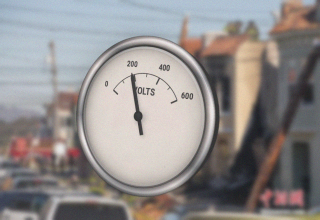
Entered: 200; V
